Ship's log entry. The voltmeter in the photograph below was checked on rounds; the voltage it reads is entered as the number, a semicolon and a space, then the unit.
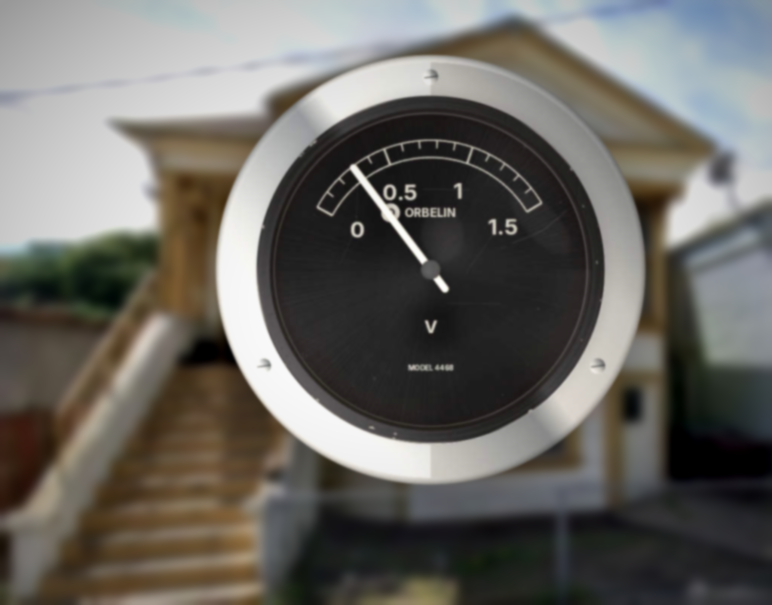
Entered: 0.3; V
